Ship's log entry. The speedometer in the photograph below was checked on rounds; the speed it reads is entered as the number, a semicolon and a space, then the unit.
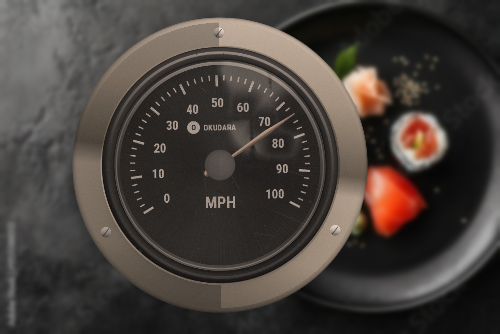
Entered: 74; mph
